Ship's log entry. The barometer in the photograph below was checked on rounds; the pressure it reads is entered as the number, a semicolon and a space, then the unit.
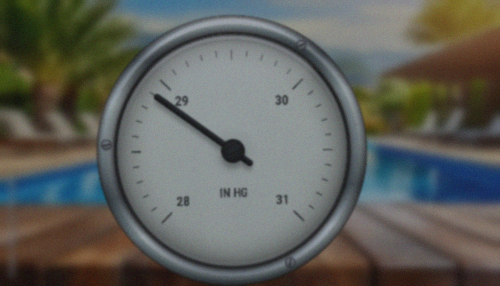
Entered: 28.9; inHg
